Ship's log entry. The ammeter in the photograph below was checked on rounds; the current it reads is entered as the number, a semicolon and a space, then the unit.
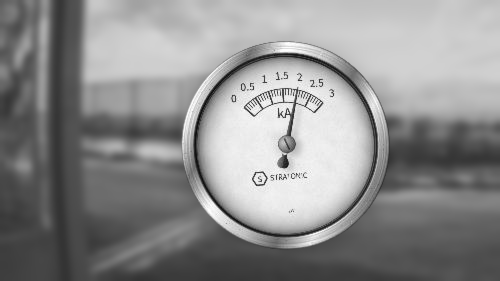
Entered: 2; kA
